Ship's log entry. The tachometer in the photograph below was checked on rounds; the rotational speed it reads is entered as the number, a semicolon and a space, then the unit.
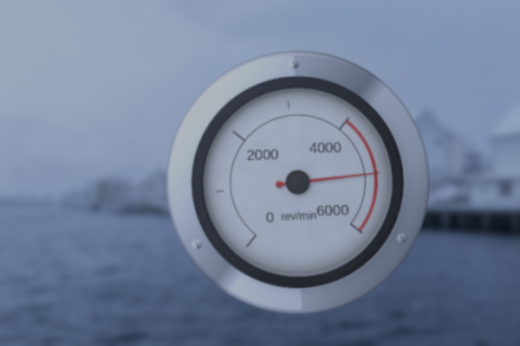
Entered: 5000; rpm
